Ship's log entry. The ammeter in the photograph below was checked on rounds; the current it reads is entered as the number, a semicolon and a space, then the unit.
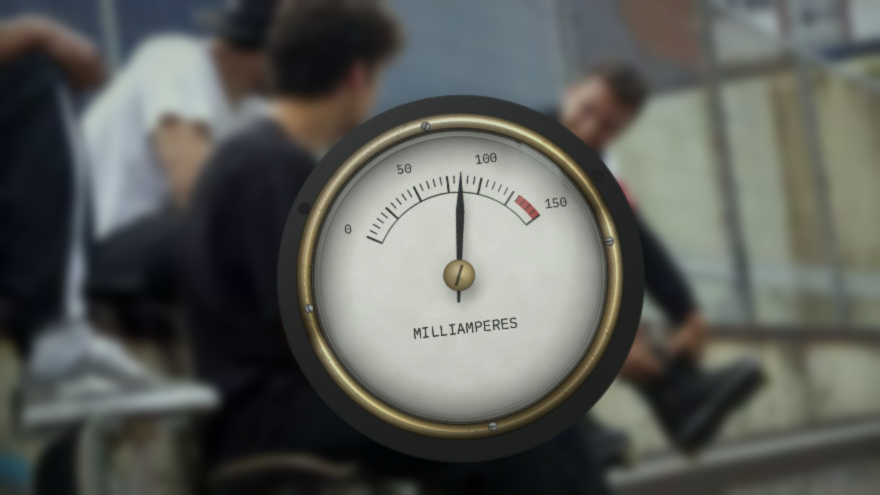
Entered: 85; mA
